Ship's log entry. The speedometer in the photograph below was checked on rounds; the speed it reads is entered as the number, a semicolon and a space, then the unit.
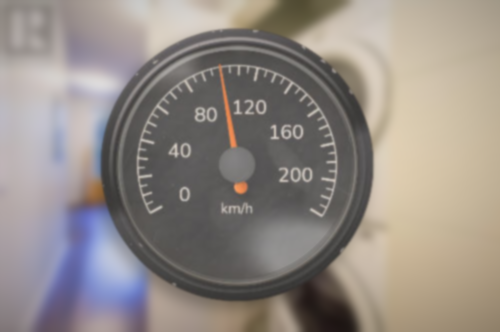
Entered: 100; km/h
